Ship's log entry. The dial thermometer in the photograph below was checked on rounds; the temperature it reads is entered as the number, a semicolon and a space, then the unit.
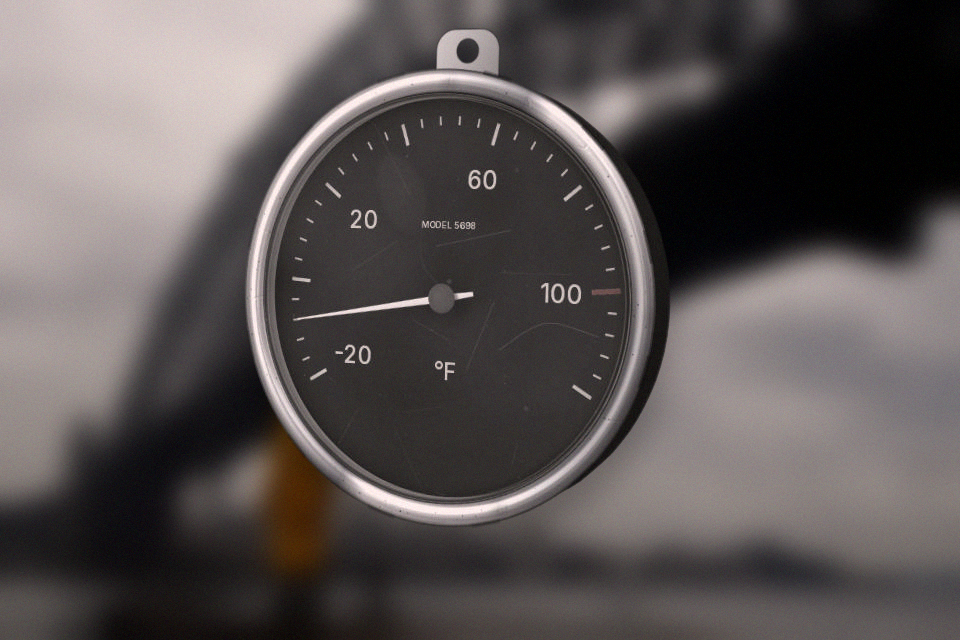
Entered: -8; °F
